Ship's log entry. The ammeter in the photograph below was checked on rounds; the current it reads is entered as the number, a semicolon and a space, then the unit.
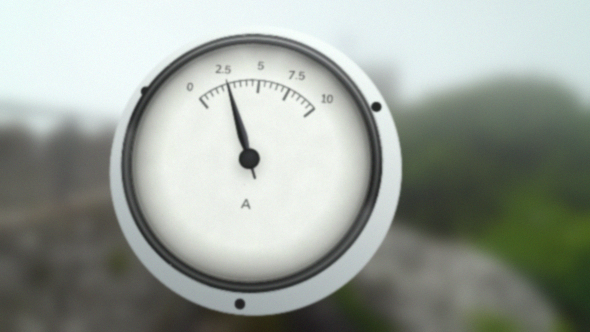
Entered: 2.5; A
